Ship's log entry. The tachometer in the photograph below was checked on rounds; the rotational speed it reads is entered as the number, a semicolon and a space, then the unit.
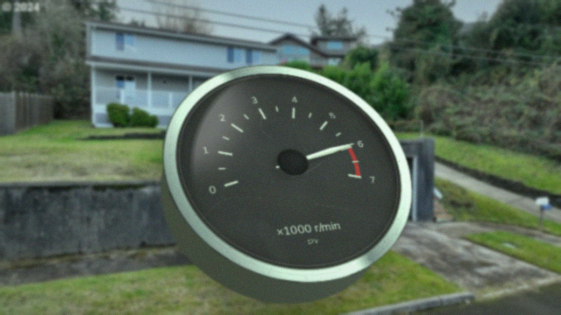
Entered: 6000; rpm
